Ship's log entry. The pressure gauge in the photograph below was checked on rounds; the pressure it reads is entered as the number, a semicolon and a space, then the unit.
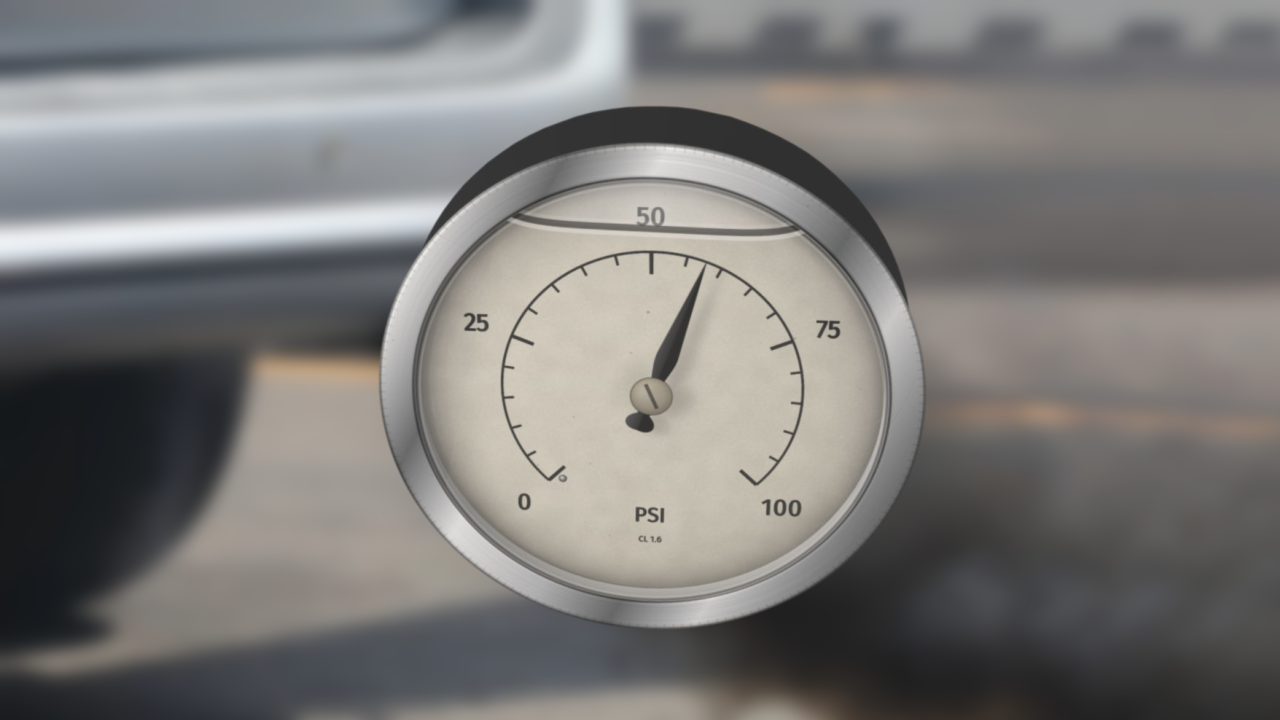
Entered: 57.5; psi
